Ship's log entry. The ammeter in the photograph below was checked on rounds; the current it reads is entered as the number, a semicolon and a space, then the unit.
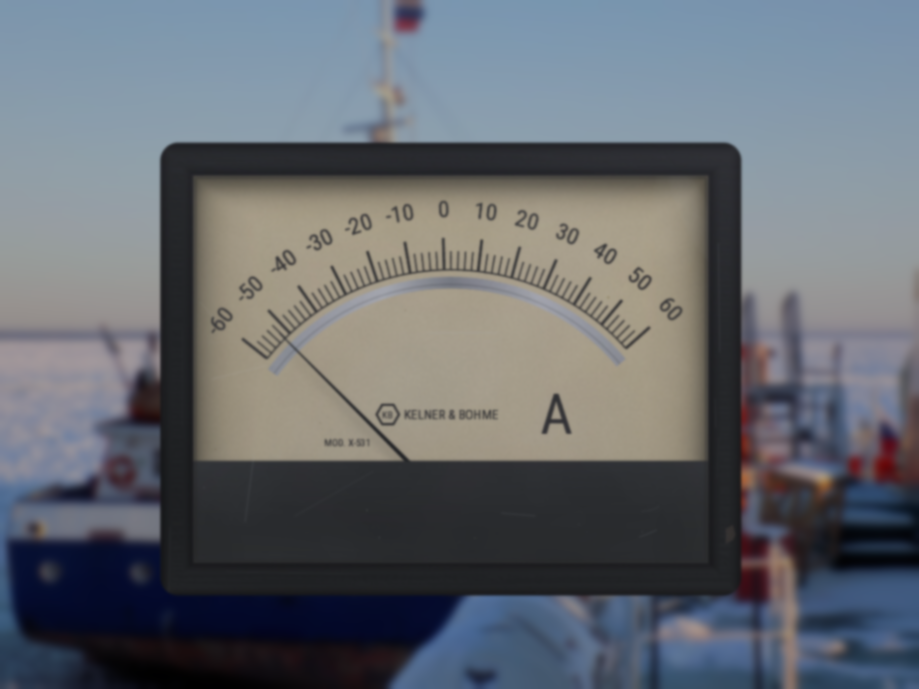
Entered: -52; A
